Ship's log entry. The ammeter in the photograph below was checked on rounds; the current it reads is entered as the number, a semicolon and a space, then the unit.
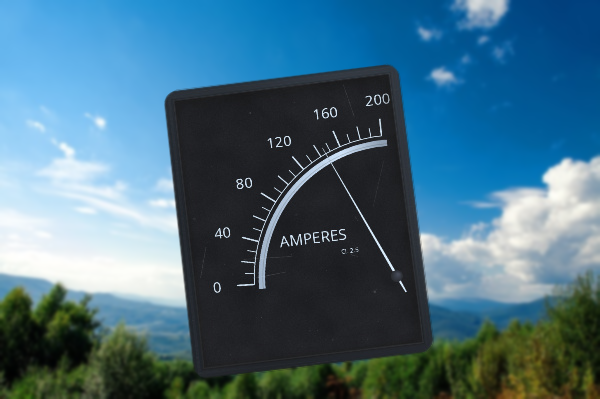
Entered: 145; A
